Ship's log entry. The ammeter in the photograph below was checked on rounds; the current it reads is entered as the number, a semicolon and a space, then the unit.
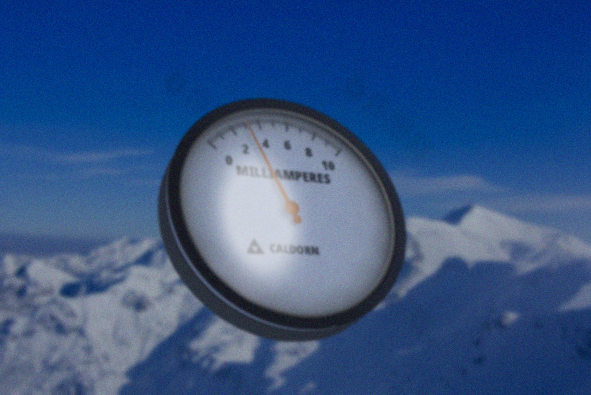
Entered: 3; mA
